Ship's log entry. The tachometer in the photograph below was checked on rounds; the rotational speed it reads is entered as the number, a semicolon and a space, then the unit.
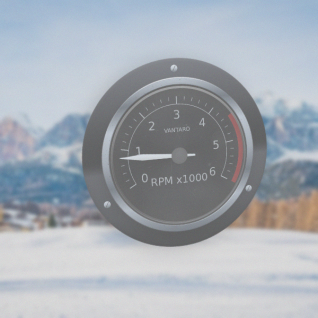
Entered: 800; rpm
